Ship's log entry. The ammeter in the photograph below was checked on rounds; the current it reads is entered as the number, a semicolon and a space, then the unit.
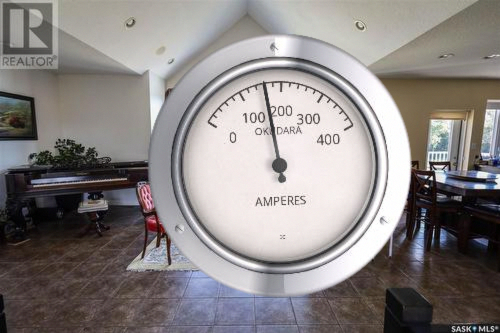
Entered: 160; A
